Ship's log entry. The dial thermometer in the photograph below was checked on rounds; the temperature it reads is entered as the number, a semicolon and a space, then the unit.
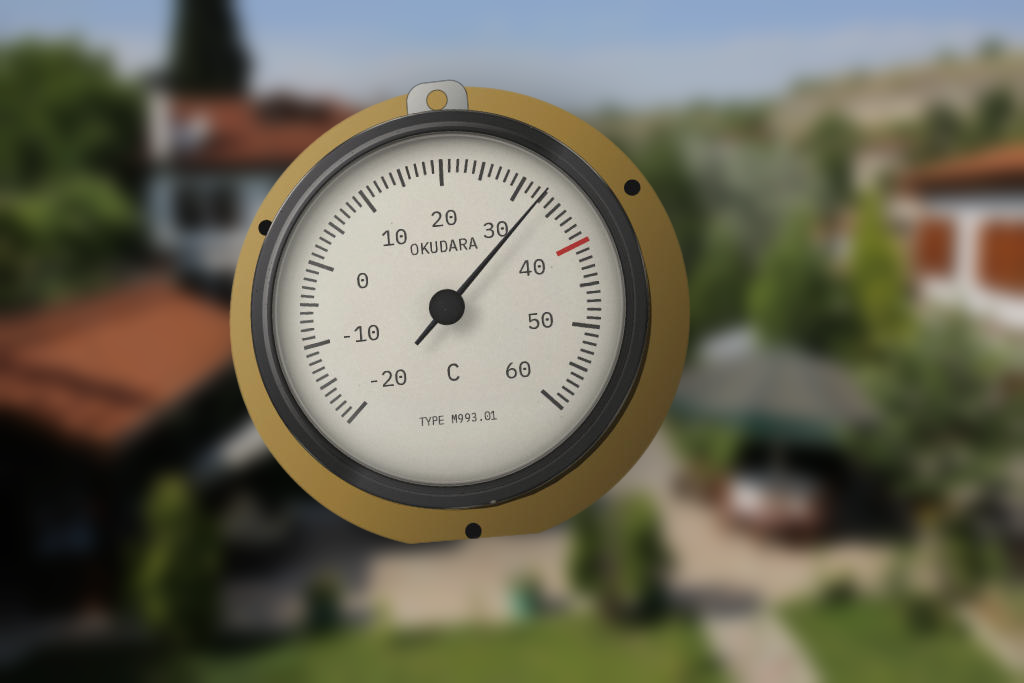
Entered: 33; °C
